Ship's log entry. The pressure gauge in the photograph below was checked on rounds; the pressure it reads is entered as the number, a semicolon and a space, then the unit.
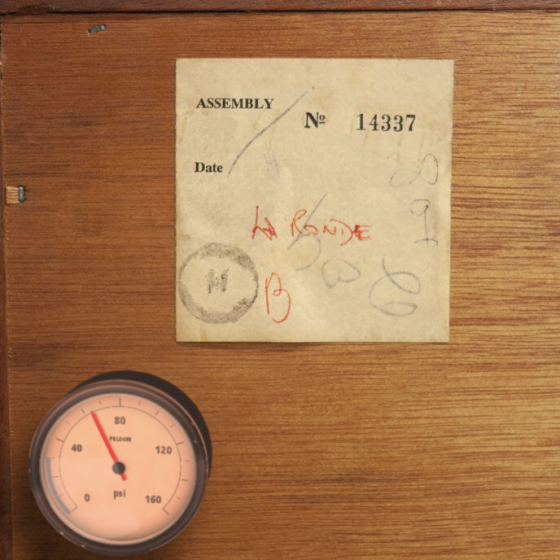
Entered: 65; psi
